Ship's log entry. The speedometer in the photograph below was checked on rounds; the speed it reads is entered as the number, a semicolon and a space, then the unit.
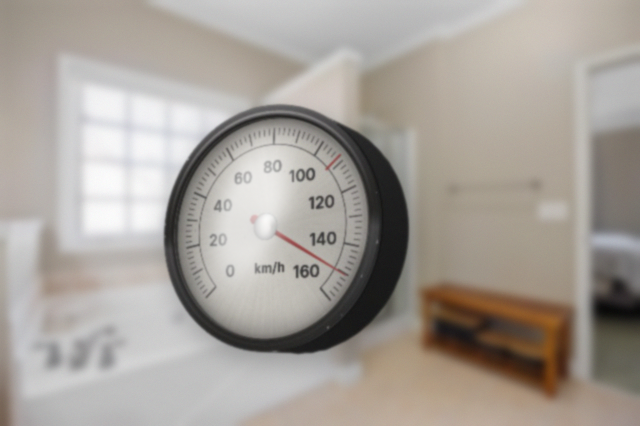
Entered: 150; km/h
